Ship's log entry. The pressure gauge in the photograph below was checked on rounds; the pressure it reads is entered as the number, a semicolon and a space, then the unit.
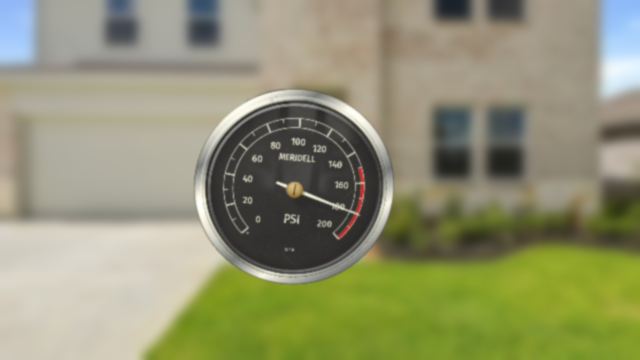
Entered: 180; psi
